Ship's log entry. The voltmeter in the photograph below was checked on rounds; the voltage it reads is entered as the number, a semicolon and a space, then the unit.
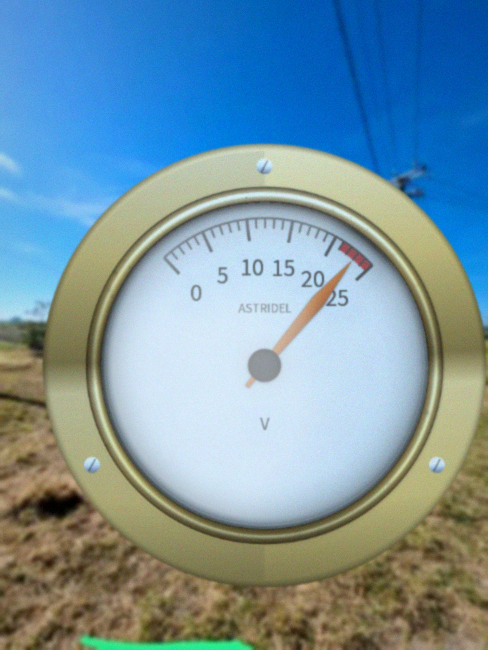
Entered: 23; V
